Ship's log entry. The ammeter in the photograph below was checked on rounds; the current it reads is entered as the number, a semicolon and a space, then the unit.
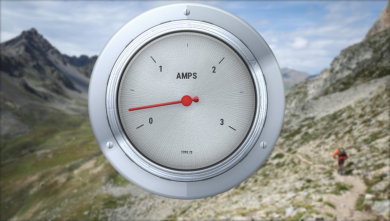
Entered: 0.25; A
